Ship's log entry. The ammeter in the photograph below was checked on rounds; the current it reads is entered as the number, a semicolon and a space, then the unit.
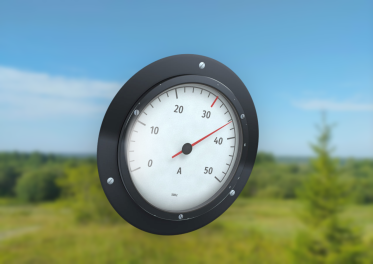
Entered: 36; A
